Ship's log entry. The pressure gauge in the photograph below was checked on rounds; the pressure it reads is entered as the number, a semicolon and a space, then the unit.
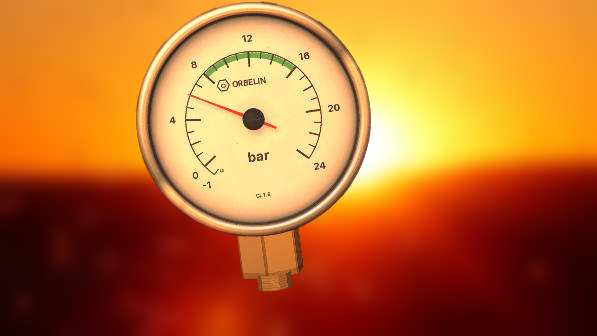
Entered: 6; bar
